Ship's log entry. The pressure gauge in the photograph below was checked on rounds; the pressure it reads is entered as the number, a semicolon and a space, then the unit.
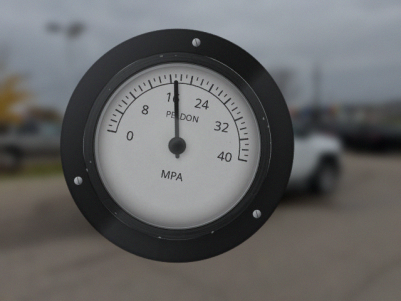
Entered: 17; MPa
